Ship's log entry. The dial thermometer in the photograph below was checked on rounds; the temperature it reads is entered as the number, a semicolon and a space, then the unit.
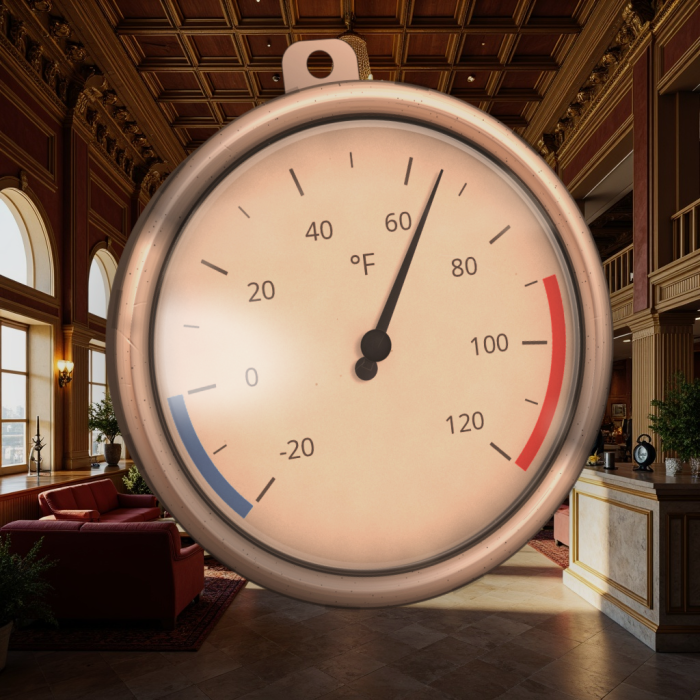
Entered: 65; °F
